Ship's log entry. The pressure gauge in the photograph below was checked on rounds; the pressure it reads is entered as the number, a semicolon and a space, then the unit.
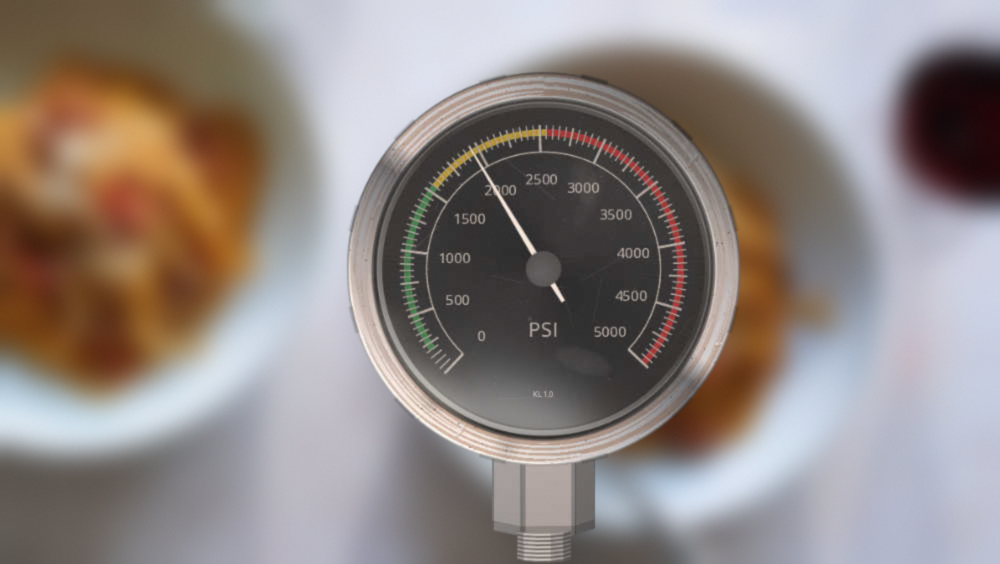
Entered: 1950; psi
